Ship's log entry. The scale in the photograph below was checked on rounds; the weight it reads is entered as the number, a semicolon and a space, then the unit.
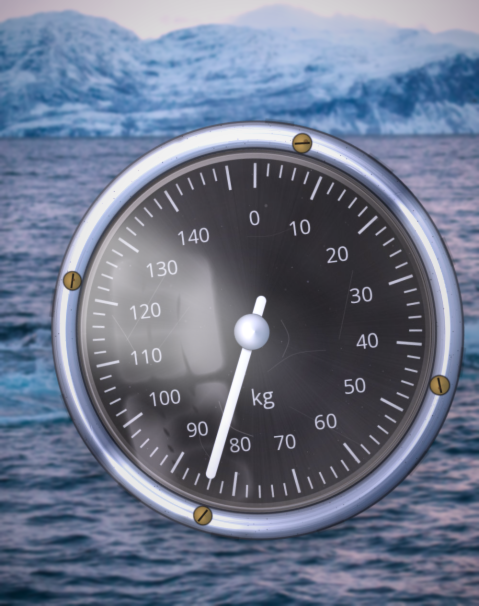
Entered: 84; kg
